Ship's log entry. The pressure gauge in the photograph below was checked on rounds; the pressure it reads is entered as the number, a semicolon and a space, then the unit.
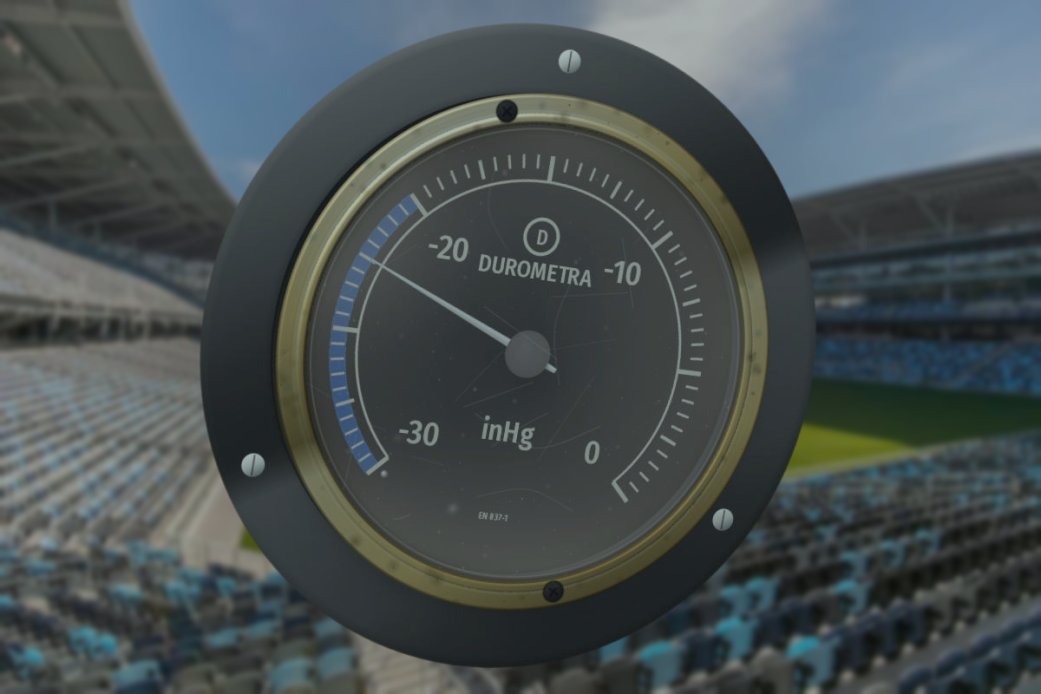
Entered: -22.5; inHg
